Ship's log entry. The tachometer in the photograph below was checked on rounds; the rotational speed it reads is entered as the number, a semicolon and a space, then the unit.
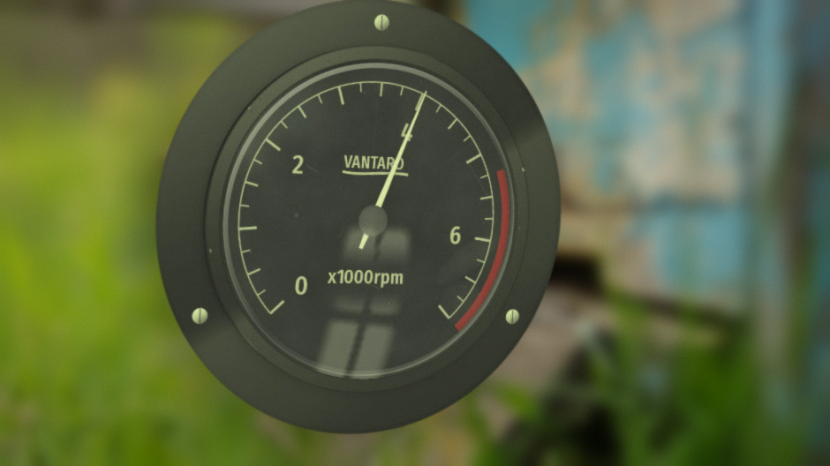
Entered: 4000; rpm
